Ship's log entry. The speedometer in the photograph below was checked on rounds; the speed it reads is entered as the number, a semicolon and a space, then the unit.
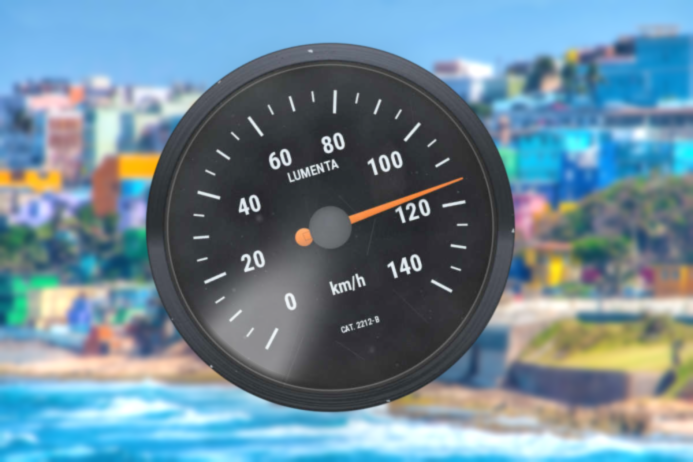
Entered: 115; km/h
